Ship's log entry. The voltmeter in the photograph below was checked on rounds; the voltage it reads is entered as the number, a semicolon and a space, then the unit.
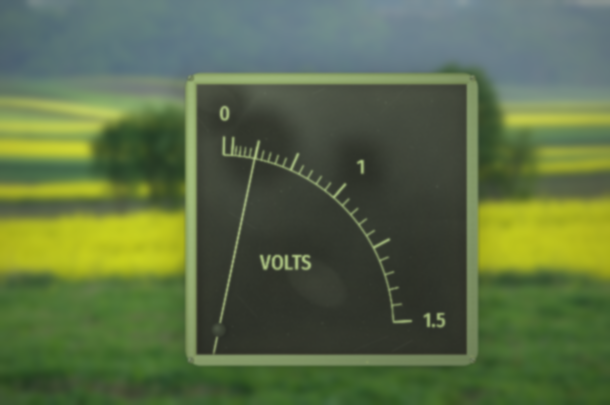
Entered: 0.5; V
